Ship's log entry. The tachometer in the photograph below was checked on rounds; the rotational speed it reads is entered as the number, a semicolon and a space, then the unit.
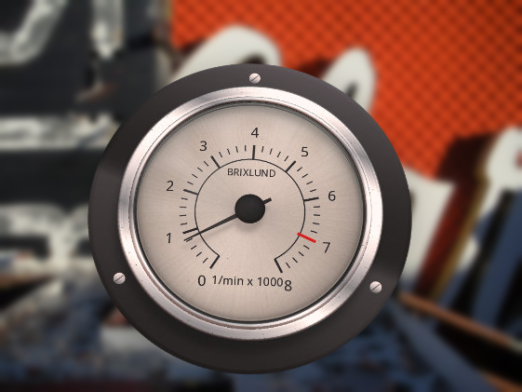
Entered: 800; rpm
